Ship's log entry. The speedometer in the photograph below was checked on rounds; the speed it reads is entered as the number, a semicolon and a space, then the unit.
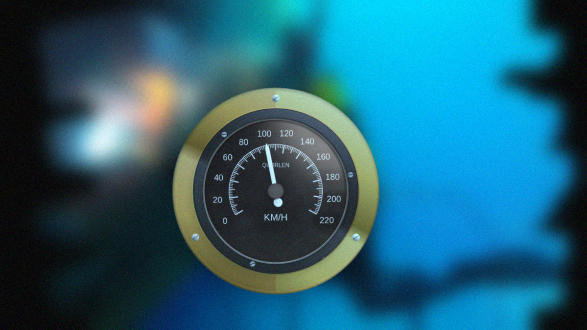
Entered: 100; km/h
